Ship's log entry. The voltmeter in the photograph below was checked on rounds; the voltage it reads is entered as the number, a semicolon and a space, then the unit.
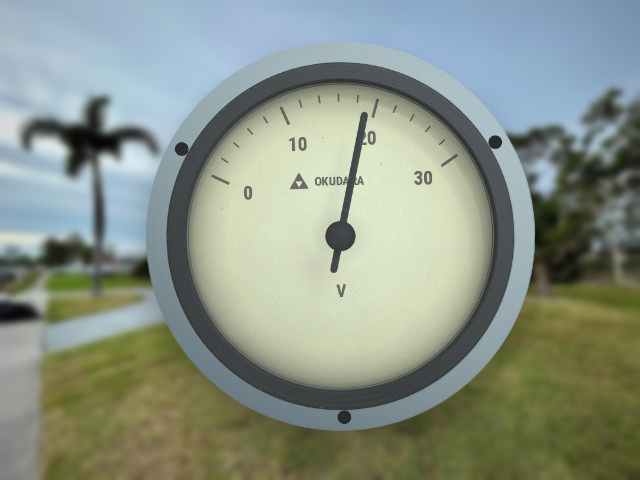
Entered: 19; V
